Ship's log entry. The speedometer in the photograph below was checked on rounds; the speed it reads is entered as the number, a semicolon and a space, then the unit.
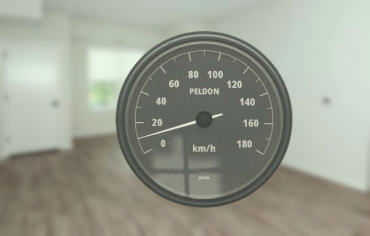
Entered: 10; km/h
